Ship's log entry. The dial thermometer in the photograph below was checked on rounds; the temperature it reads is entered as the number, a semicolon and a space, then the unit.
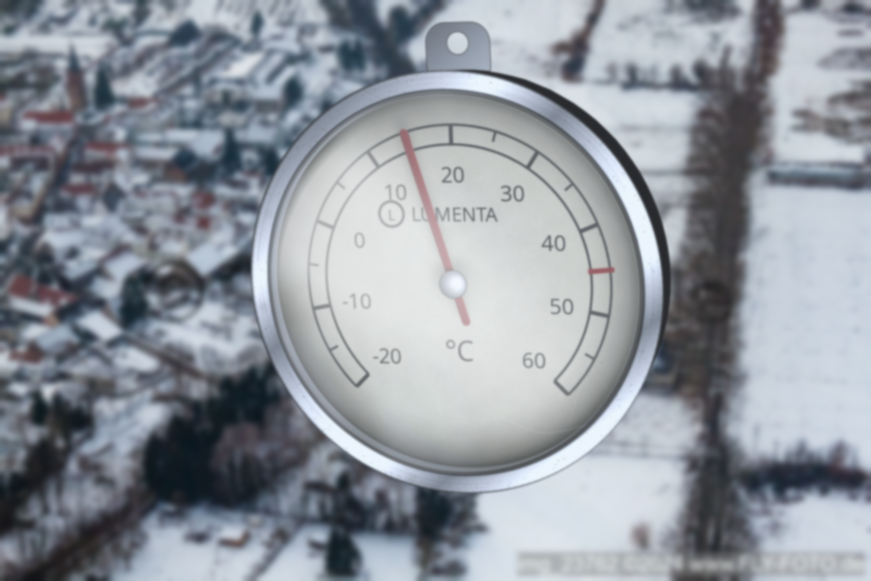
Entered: 15; °C
